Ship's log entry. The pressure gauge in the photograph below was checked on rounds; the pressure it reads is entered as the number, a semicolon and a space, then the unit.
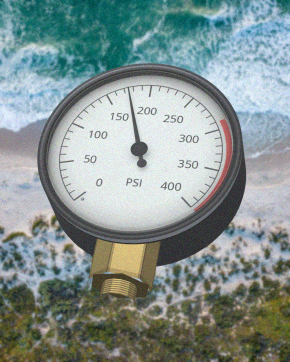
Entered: 175; psi
